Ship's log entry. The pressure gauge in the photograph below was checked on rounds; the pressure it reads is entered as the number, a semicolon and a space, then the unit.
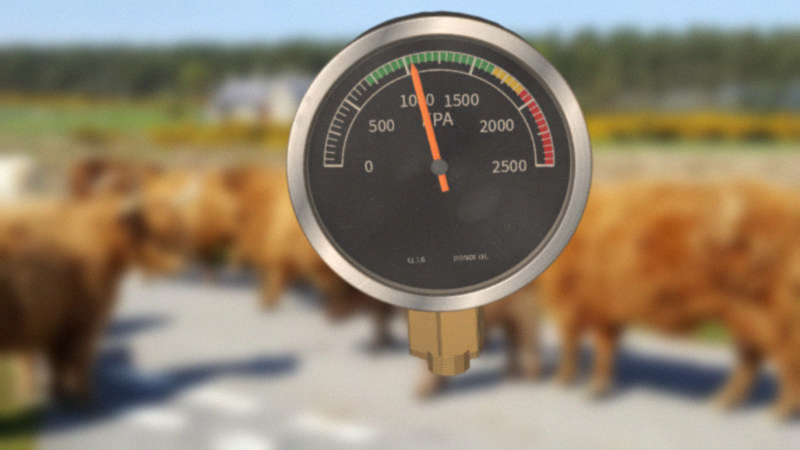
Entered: 1050; kPa
